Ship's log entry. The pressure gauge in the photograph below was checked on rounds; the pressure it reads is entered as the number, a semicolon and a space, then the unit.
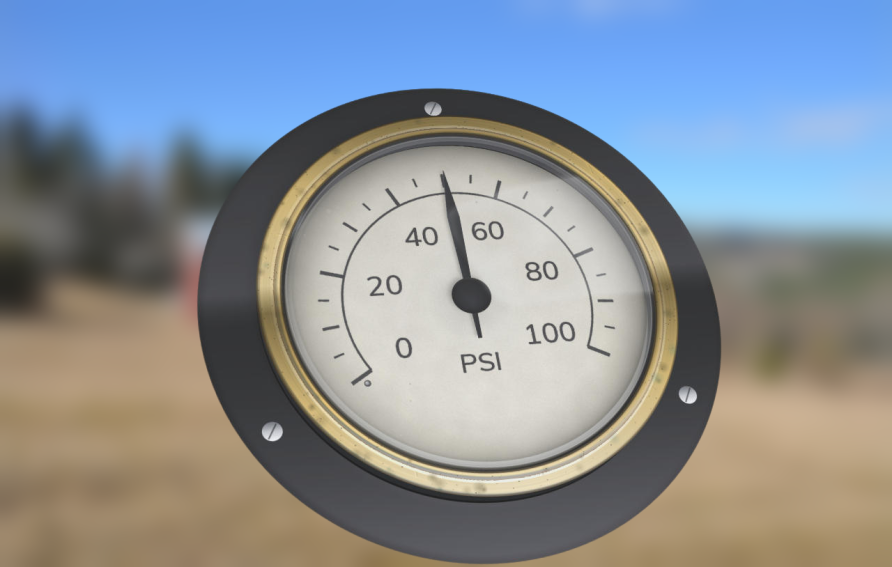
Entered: 50; psi
